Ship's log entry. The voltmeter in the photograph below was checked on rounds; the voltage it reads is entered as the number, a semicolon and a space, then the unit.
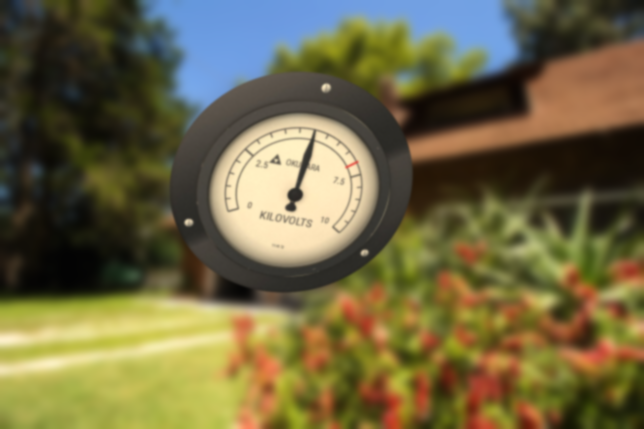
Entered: 5; kV
